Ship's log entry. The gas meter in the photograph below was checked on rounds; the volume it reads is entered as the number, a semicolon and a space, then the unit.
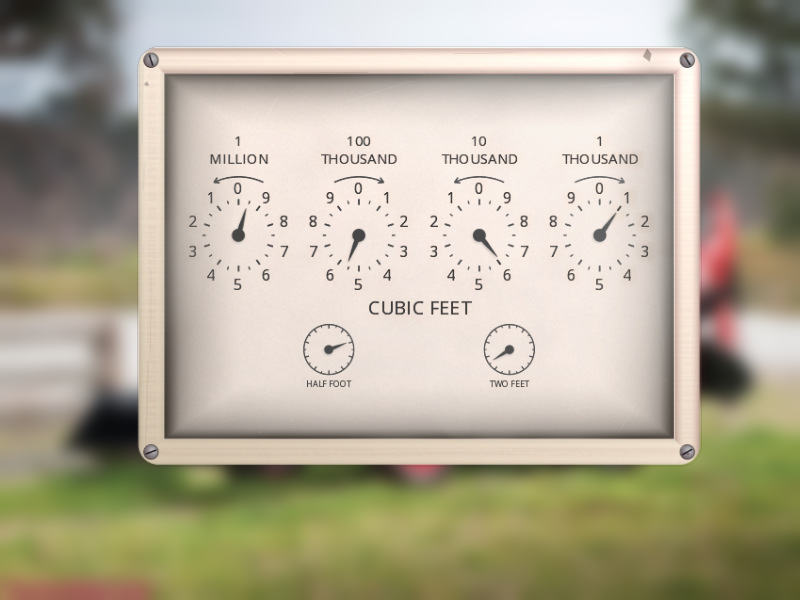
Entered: 956100; ft³
